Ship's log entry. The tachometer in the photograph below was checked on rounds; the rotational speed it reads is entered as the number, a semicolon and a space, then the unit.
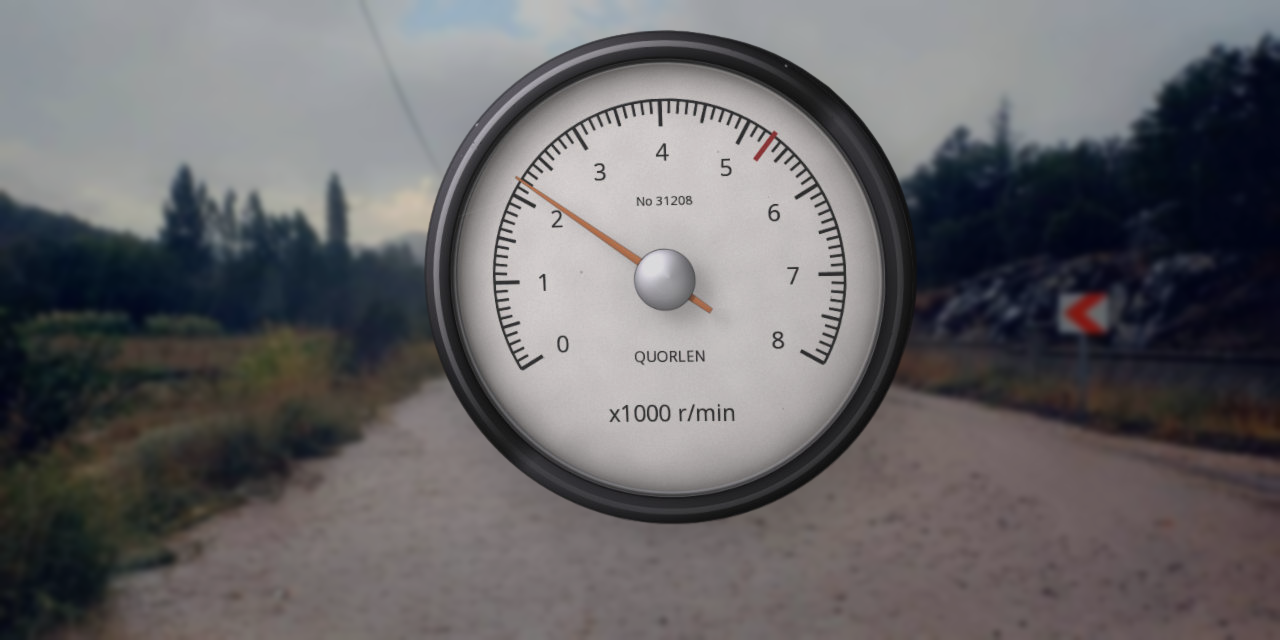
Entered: 2200; rpm
